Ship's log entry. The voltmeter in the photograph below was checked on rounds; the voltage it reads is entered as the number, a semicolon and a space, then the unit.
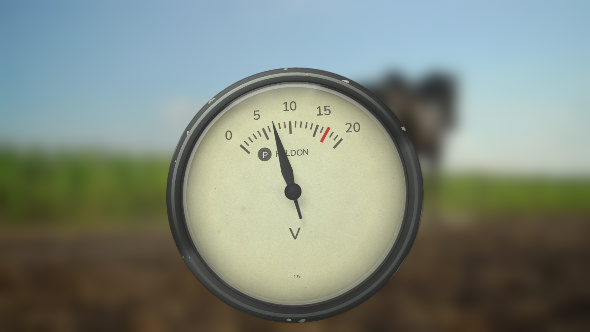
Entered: 7; V
